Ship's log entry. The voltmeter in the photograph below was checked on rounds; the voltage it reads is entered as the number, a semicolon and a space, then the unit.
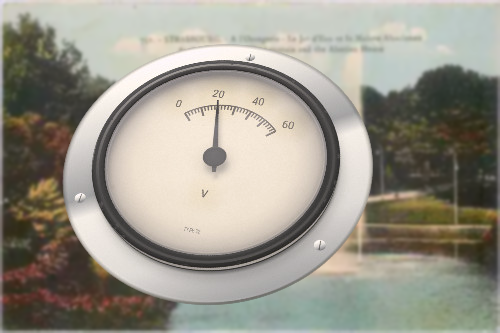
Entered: 20; V
